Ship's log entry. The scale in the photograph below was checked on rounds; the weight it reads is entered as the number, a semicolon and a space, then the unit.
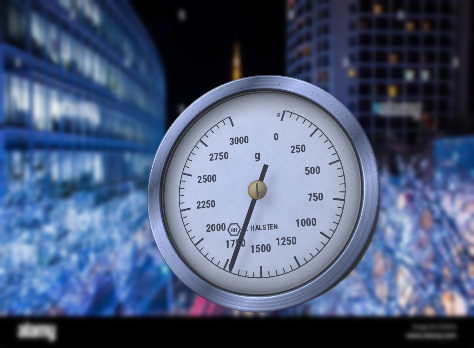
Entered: 1700; g
